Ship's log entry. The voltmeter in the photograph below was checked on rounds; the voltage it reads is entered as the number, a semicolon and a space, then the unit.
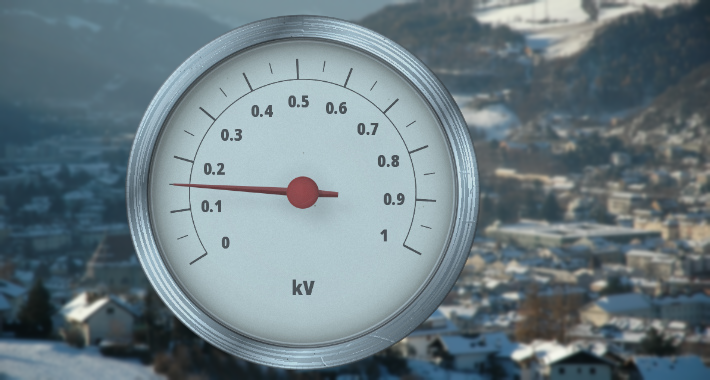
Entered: 0.15; kV
